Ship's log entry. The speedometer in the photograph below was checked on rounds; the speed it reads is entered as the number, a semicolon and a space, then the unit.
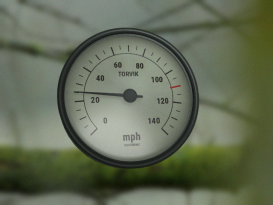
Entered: 25; mph
